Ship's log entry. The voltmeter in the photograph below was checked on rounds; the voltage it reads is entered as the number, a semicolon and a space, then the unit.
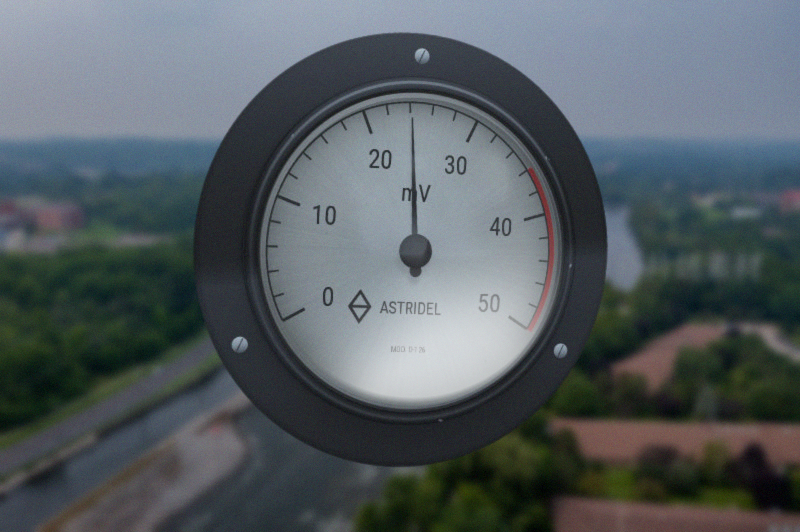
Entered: 24; mV
